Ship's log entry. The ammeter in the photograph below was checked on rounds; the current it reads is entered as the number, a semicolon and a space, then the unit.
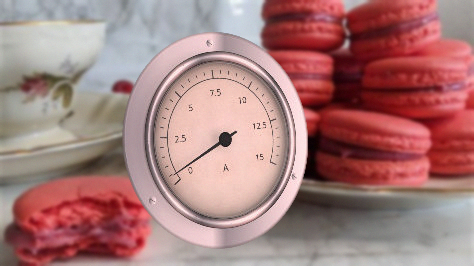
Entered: 0.5; A
